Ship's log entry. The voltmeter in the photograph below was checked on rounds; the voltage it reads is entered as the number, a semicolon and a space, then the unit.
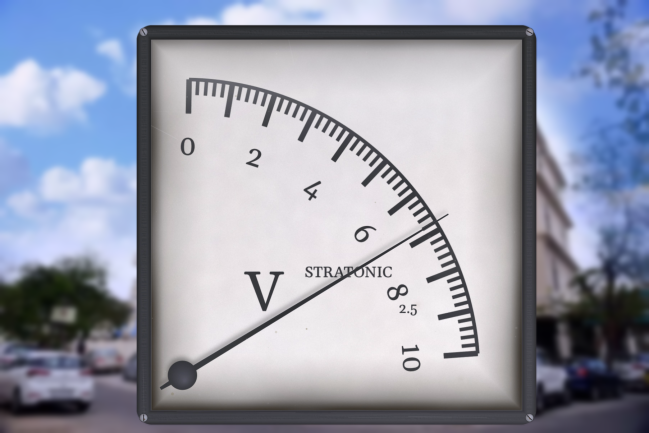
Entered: 6.8; V
